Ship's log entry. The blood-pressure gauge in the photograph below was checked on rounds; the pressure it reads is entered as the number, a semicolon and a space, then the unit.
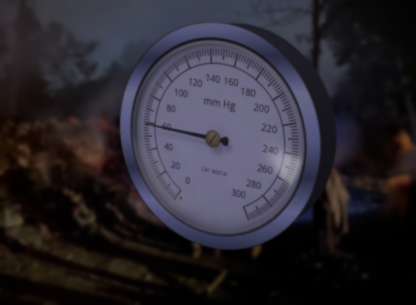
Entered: 60; mmHg
